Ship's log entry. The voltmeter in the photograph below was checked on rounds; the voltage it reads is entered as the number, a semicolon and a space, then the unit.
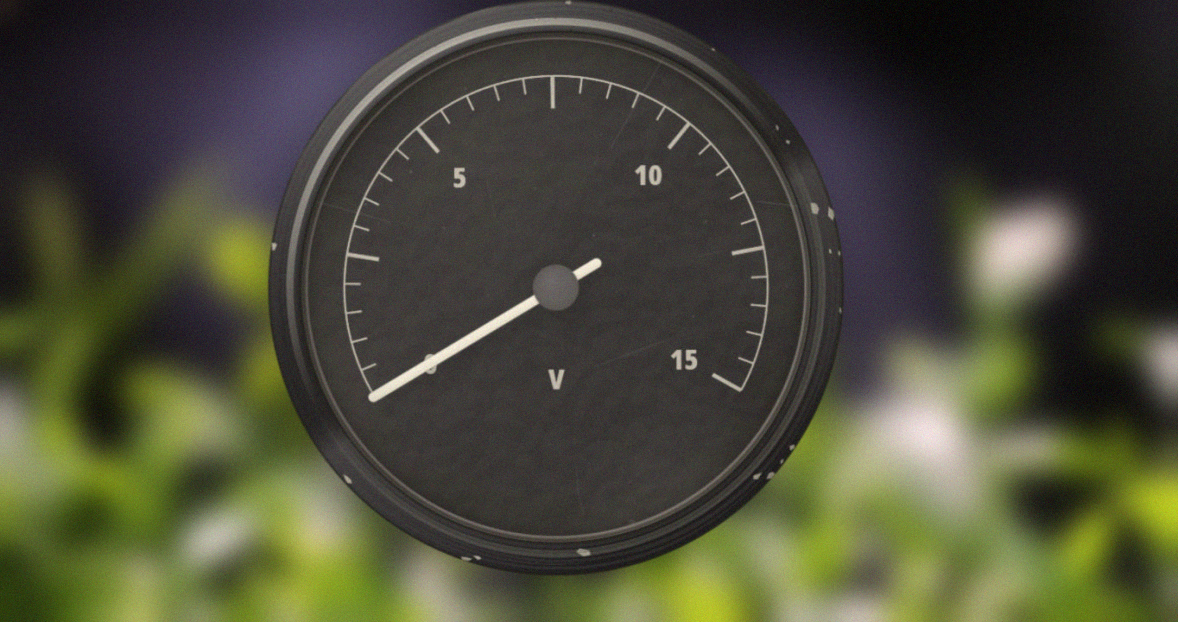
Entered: 0; V
